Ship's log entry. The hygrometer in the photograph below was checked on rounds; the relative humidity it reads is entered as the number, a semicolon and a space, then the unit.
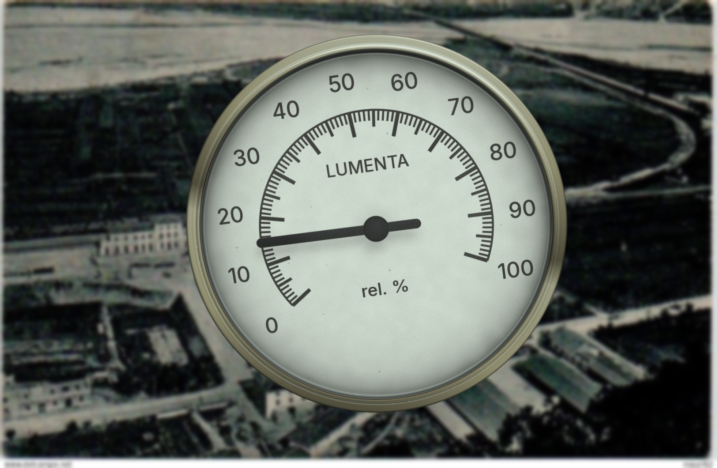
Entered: 15; %
